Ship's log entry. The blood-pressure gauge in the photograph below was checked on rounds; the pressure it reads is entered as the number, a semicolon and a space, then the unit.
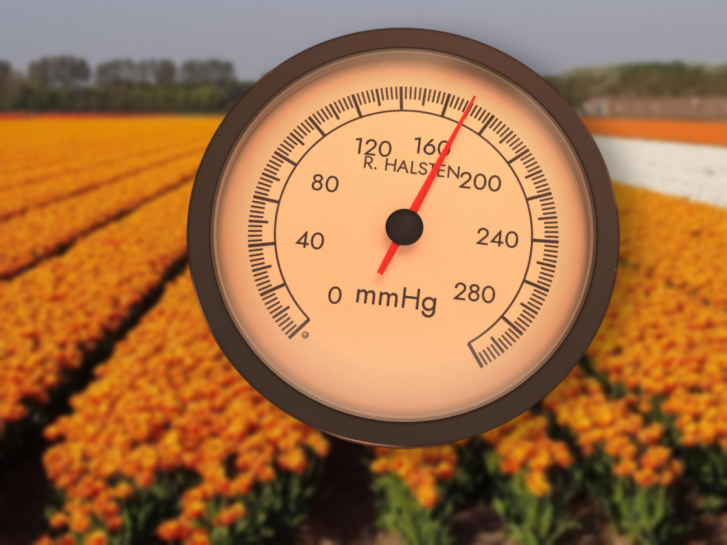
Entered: 170; mmHg
